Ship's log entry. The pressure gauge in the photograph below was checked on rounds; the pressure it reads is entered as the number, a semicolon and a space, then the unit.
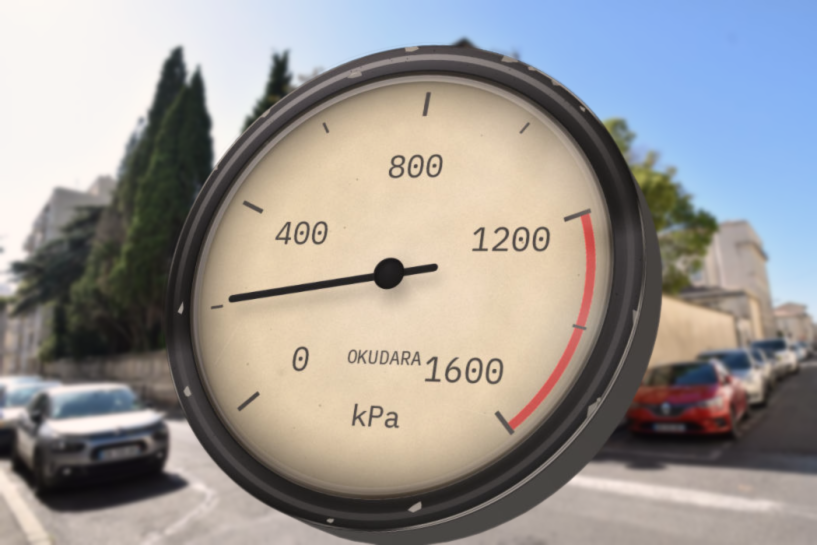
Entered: 200; kPa
